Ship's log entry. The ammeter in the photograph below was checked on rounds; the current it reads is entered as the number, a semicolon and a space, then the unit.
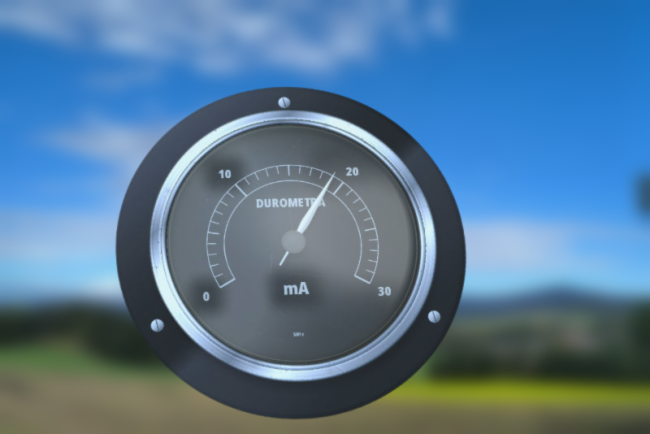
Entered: 19; mA
